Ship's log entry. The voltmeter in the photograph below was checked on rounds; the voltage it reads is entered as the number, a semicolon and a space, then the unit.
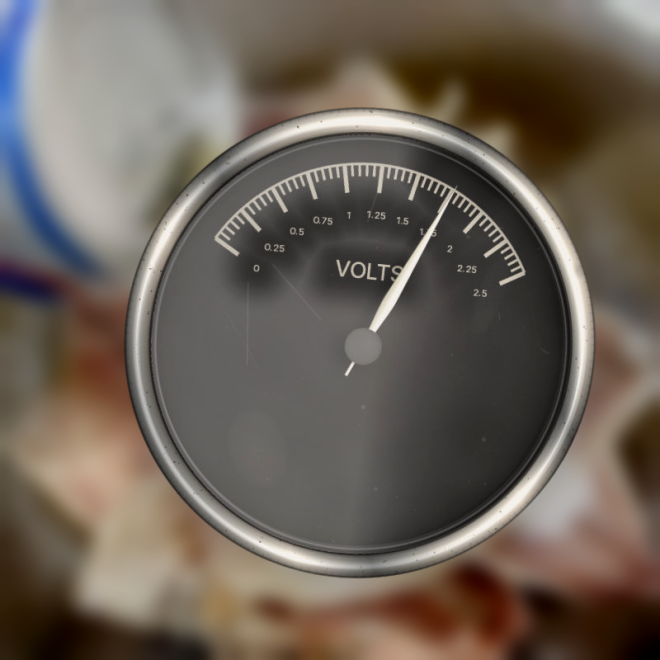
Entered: 1.75; V
